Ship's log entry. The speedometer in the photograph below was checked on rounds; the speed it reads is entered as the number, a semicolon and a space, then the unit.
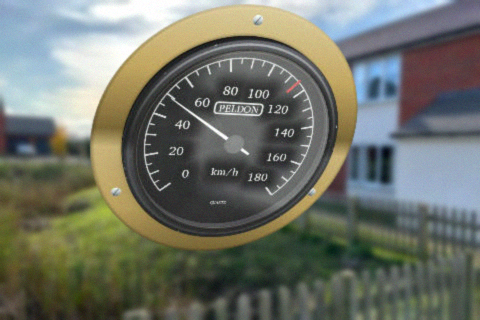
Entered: 50; km/h
